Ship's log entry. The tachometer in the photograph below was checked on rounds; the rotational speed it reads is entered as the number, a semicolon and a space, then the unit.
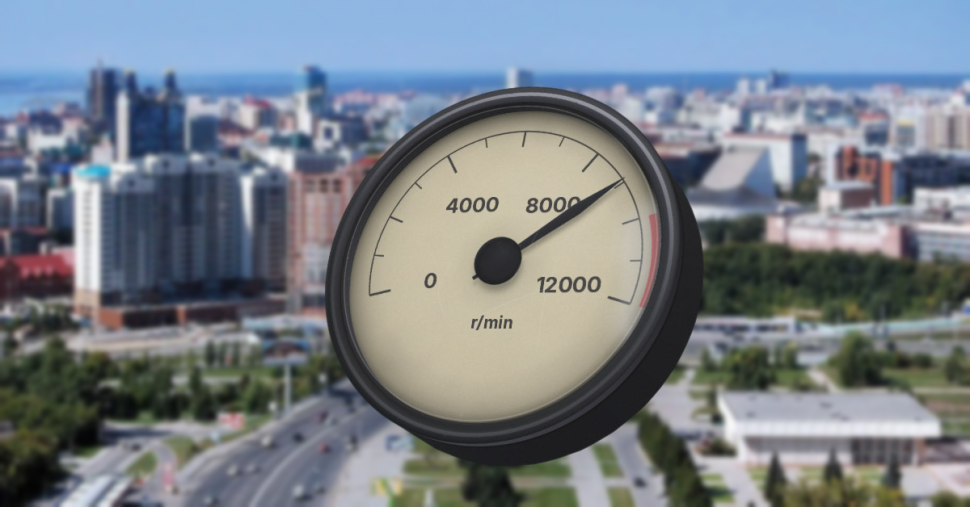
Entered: 9000; rpm
